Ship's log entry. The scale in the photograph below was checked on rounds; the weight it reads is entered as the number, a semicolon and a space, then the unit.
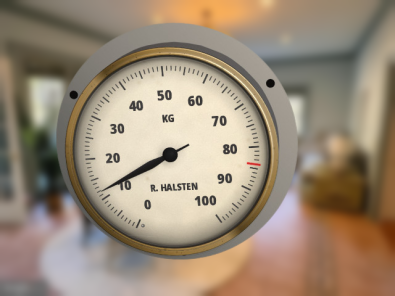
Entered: 12; kg
